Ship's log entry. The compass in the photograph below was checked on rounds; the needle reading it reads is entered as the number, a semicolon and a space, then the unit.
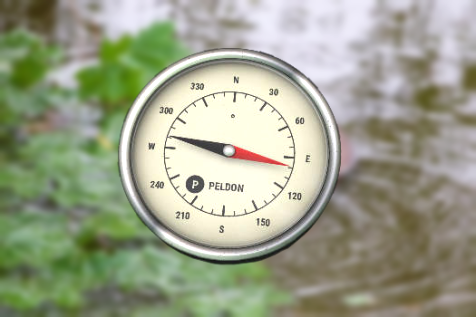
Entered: 100; °
